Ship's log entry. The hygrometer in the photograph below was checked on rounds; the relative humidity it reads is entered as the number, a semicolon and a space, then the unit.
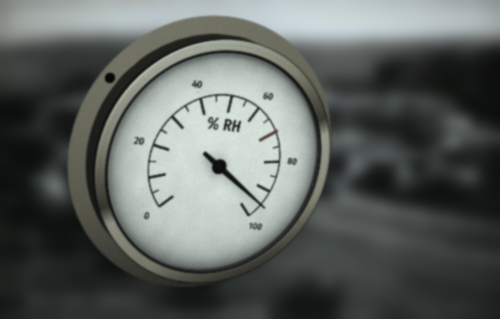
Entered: 95; %
